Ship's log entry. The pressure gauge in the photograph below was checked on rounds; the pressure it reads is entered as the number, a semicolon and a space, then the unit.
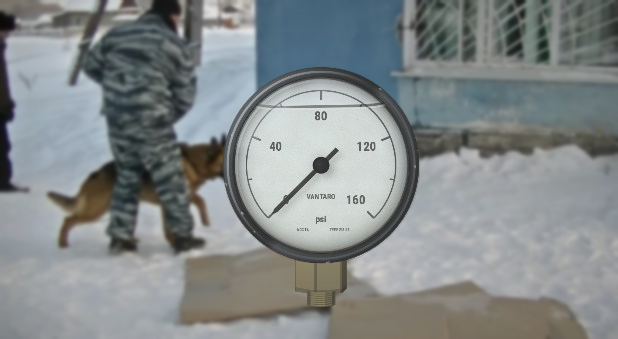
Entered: 0; psi
